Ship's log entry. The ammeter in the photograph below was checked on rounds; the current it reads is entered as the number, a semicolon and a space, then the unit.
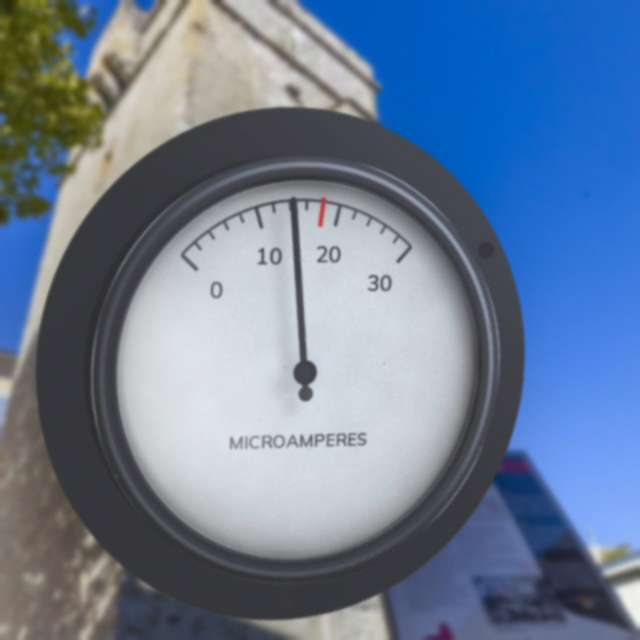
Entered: 14; µA
